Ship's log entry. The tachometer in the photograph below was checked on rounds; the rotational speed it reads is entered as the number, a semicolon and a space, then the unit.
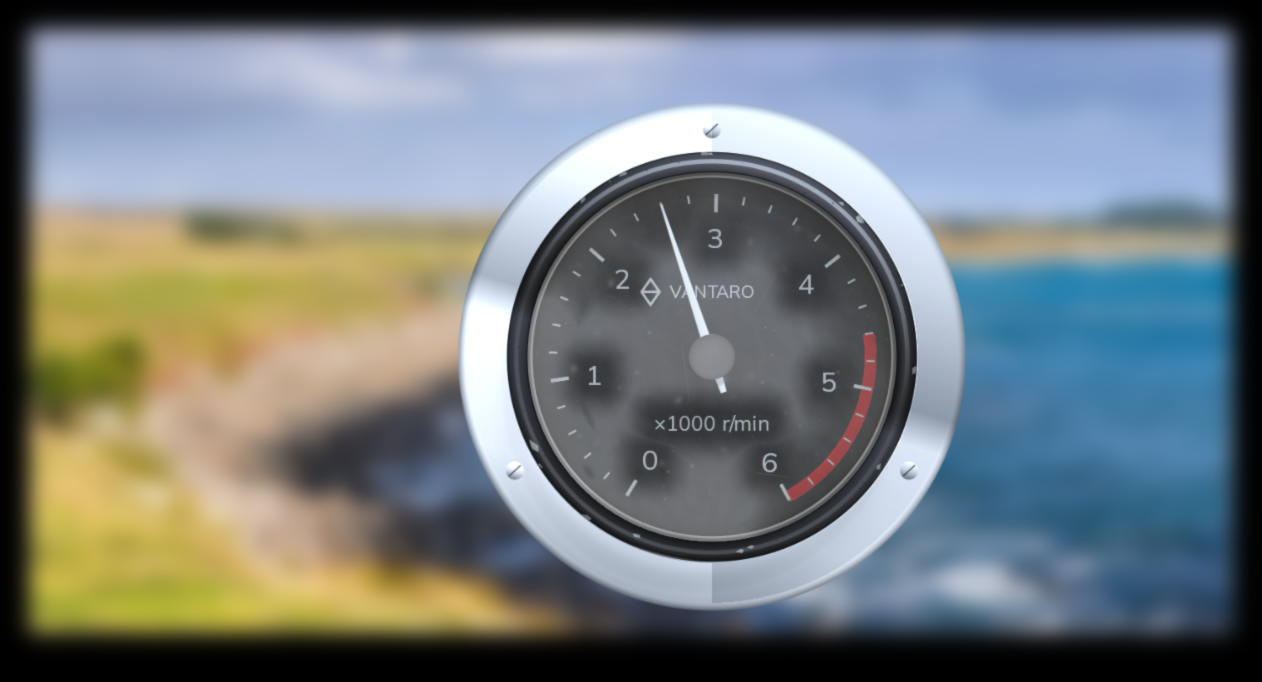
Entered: 2600; rpm
